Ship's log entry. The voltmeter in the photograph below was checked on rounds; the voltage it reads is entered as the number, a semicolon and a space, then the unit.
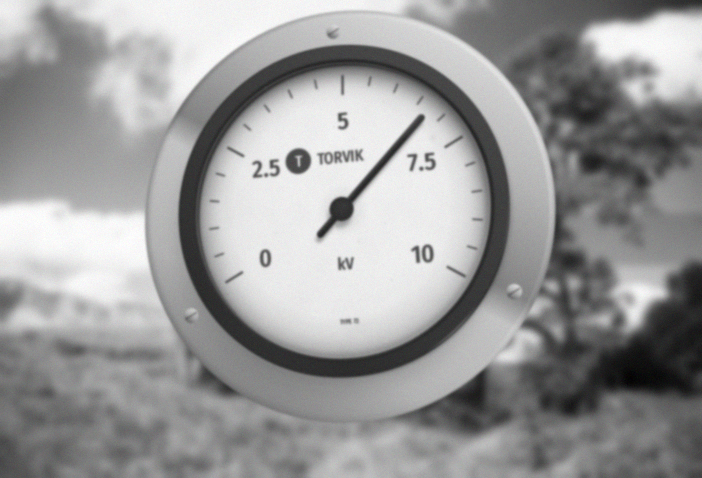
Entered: 6.75; kV
